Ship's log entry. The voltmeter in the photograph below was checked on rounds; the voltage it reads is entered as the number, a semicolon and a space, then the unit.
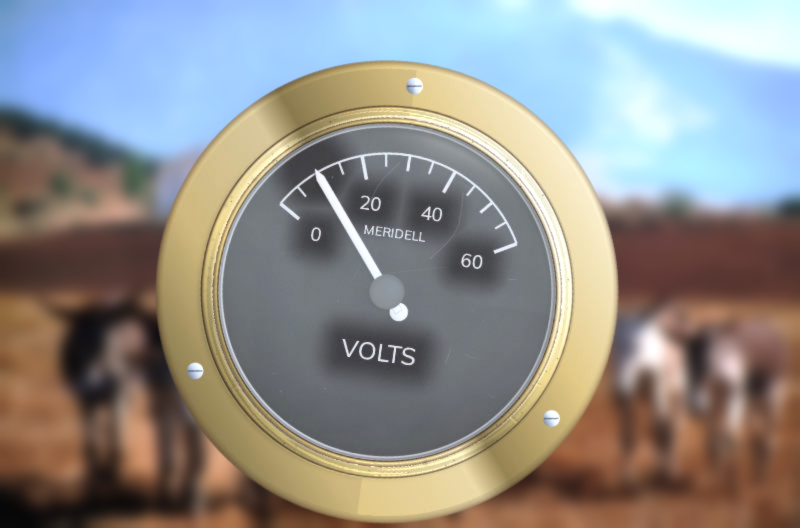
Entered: 10; V
